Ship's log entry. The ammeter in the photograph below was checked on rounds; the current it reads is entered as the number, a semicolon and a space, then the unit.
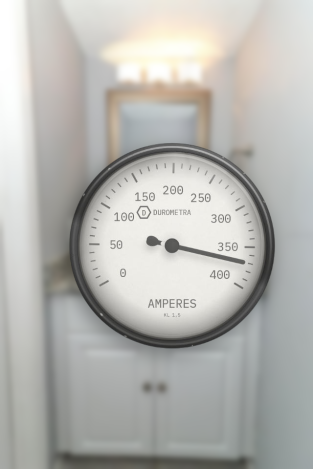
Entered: 370; A
